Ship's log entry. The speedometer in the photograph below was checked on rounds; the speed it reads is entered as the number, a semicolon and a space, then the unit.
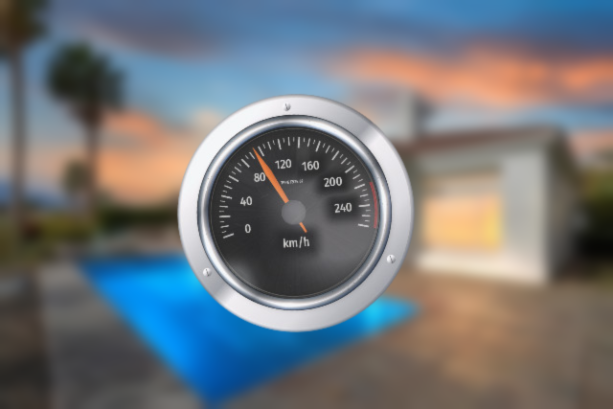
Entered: 95; km/h
